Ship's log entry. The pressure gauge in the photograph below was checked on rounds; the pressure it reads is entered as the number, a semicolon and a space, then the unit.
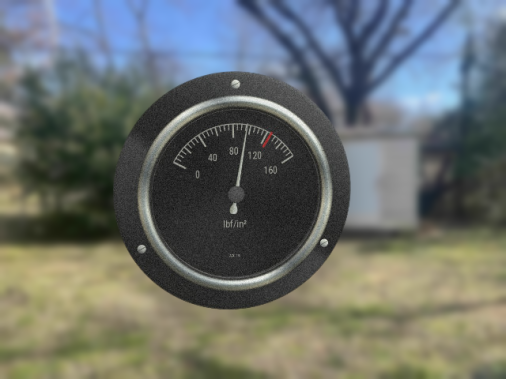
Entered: 95; psi
